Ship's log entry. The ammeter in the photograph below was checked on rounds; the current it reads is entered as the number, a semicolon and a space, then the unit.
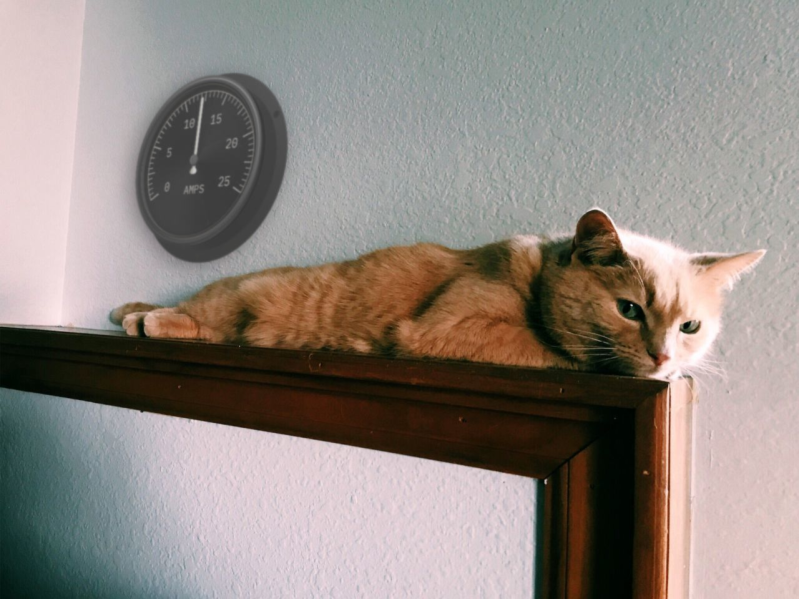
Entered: 12.5; A
